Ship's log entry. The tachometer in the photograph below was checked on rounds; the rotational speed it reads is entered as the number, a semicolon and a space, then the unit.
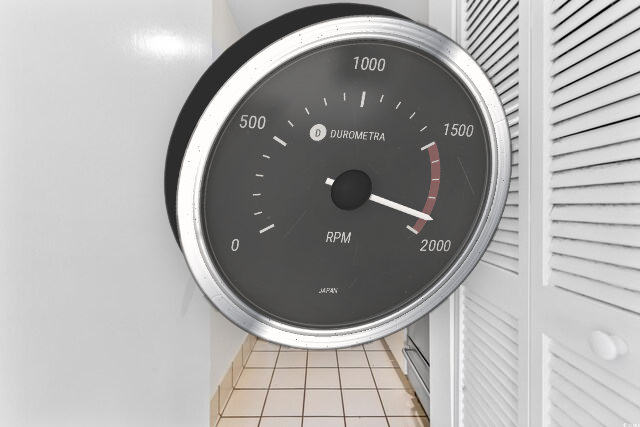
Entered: 1900; rpm
